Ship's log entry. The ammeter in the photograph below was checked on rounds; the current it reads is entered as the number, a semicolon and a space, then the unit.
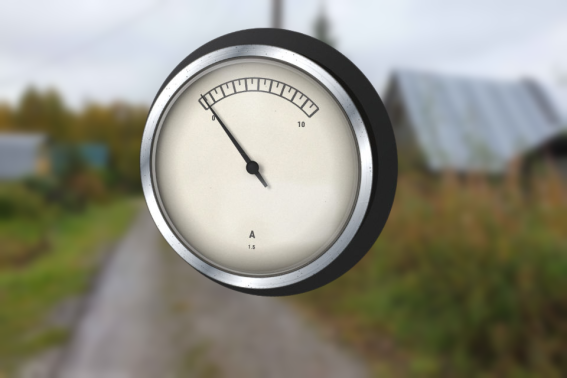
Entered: 0.5; A
